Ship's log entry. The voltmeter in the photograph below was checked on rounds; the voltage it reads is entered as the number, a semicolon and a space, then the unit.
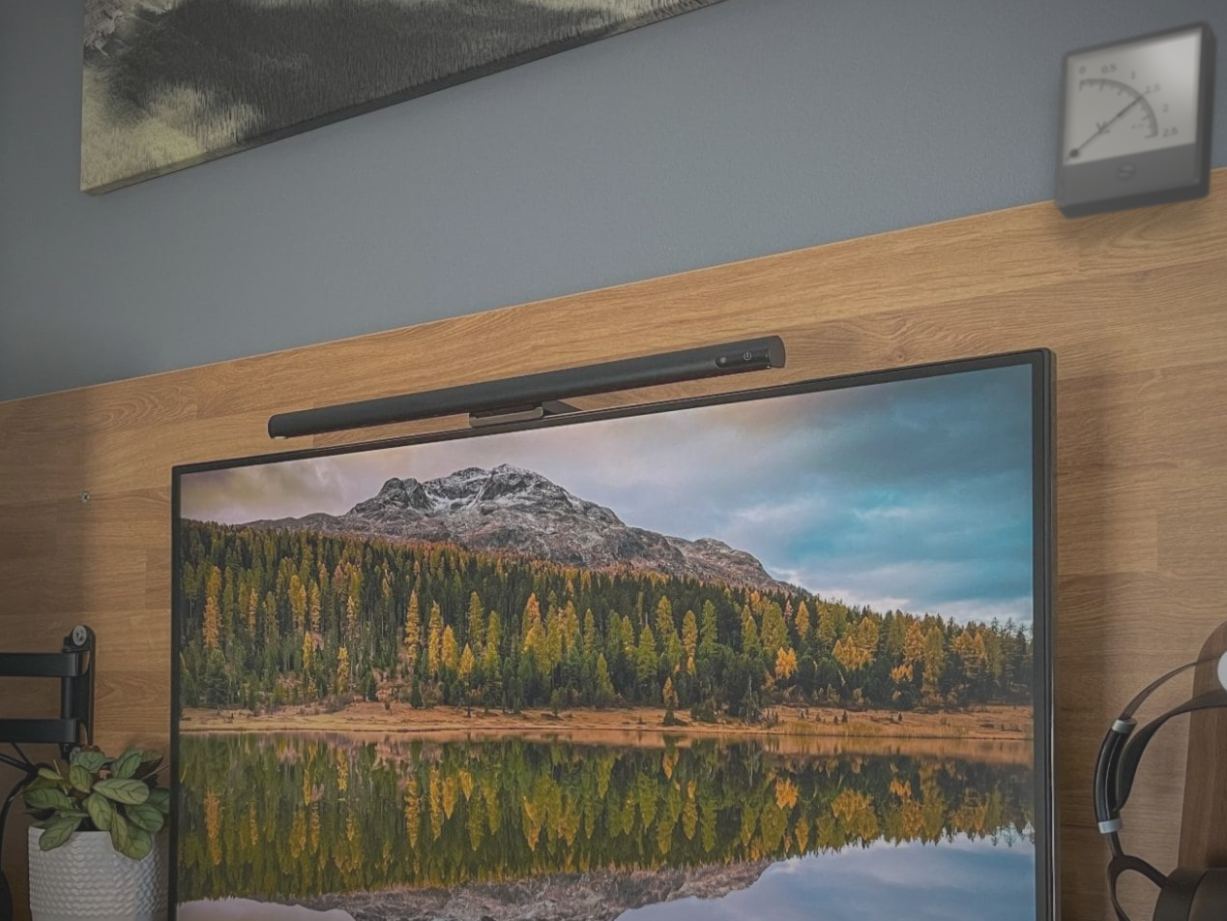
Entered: 1.5; V
